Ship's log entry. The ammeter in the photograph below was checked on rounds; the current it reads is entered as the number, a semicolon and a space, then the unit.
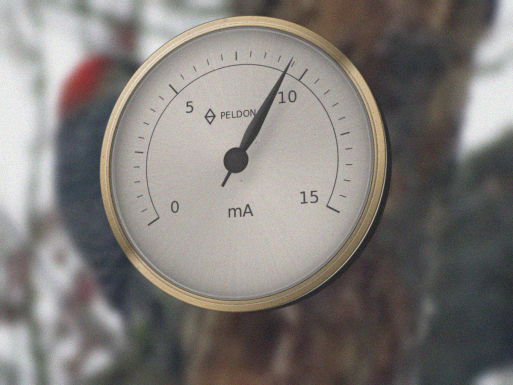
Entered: 9.5; mA
